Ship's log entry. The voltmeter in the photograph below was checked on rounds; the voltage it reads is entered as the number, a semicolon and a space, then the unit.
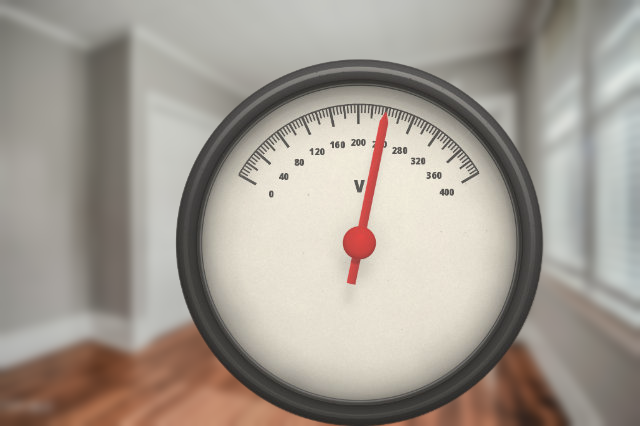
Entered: 240; V
